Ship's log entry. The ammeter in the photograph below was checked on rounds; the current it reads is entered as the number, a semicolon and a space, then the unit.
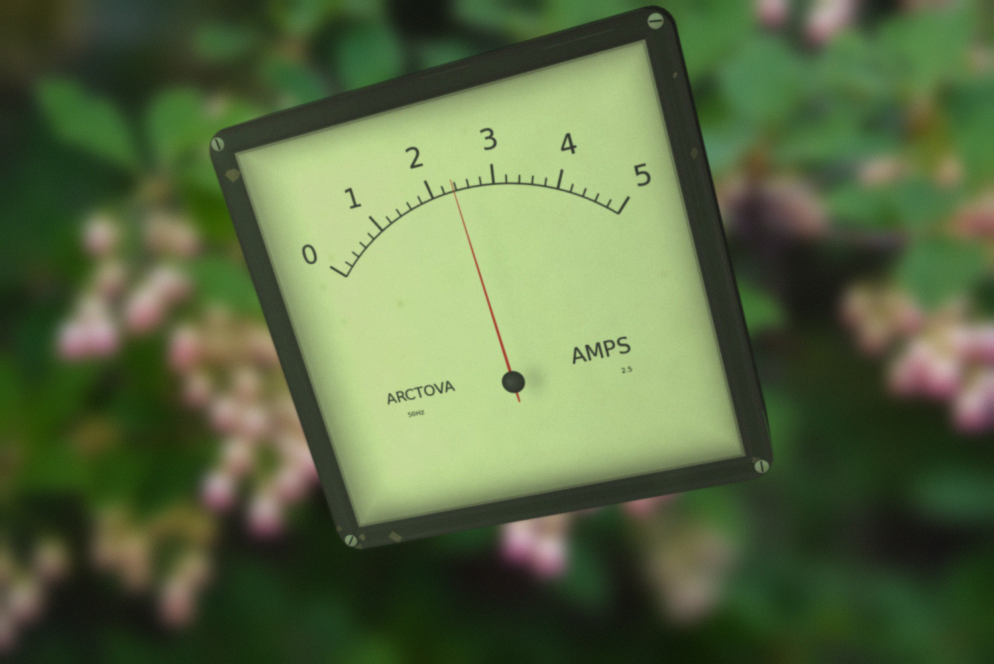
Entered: 2.4; A
